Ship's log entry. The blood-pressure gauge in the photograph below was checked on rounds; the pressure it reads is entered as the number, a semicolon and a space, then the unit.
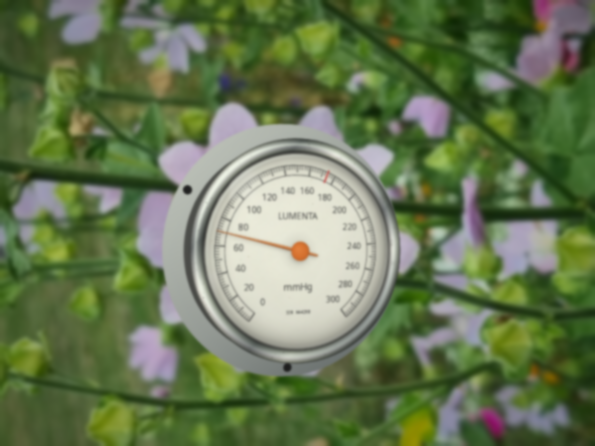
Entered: 70; mmHg
